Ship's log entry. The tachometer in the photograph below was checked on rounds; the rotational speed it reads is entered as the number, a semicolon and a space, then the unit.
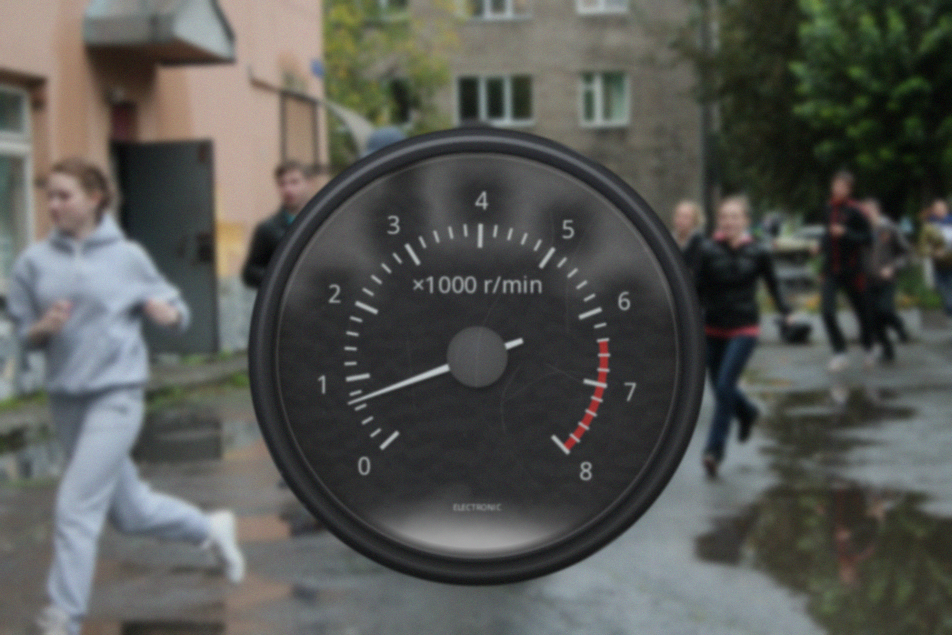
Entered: 700; rpm
